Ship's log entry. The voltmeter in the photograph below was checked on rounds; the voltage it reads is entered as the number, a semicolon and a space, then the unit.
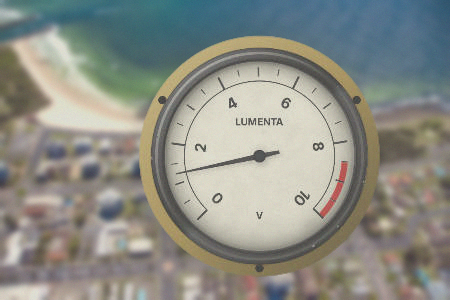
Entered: 1.25; V
